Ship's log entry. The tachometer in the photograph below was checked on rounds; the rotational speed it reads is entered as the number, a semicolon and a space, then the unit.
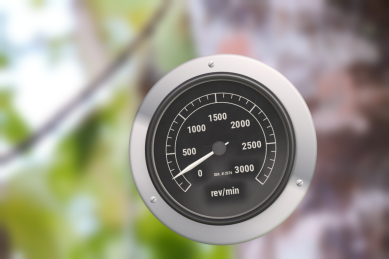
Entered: 200; rpm
